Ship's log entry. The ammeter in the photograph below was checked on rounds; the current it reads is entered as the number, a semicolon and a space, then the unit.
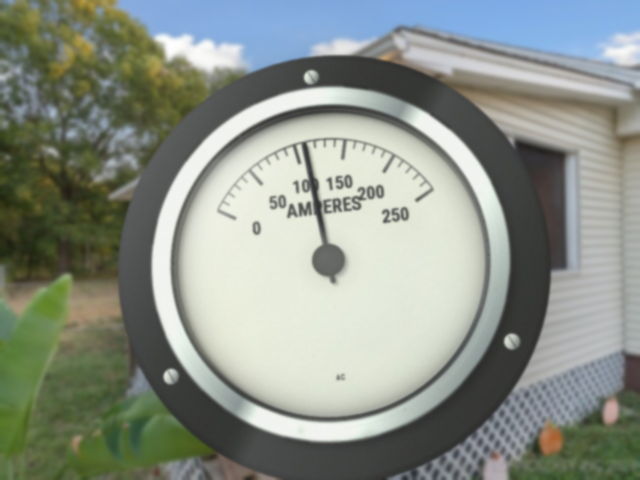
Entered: 110; A
